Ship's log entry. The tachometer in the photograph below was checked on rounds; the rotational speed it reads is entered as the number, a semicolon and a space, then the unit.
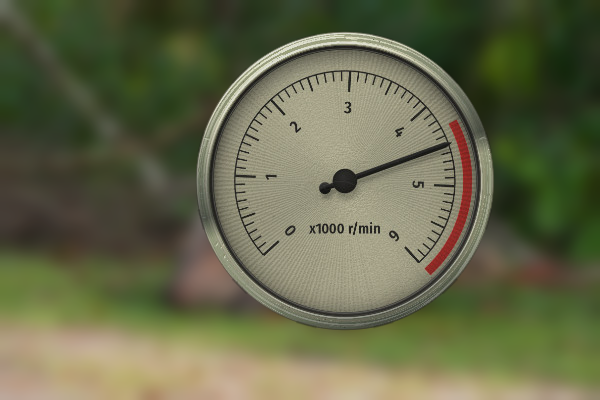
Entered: 4500; rpm
